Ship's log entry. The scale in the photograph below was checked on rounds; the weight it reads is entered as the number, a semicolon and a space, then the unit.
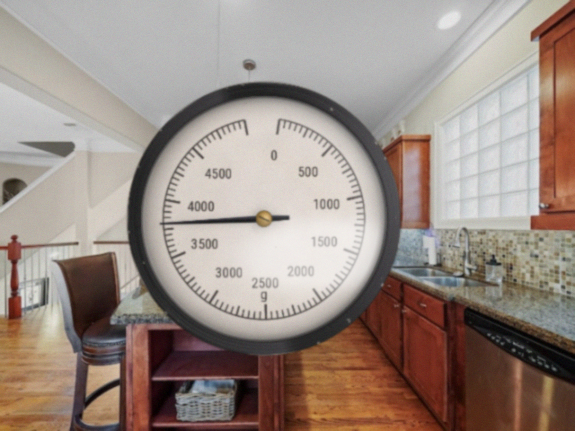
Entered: 3800; g
